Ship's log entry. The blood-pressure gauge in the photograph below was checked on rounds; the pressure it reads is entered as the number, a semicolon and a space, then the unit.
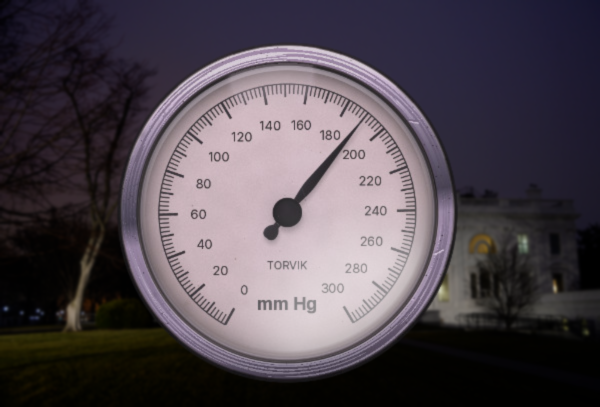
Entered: 190; mmHg
